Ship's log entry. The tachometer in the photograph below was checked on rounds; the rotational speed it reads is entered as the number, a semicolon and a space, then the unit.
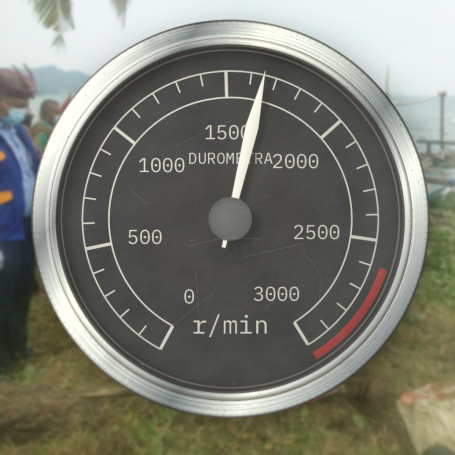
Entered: 1650; rpm
